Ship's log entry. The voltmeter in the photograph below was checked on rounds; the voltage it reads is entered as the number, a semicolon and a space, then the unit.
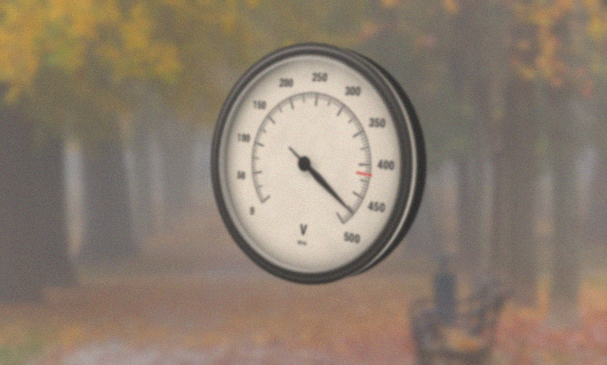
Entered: 475; V
